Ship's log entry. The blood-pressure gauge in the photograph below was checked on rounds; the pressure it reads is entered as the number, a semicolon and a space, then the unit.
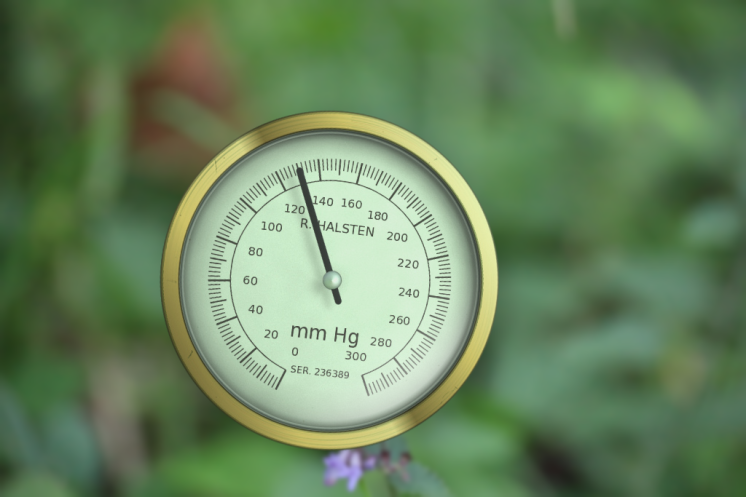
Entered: 130; mmHg
